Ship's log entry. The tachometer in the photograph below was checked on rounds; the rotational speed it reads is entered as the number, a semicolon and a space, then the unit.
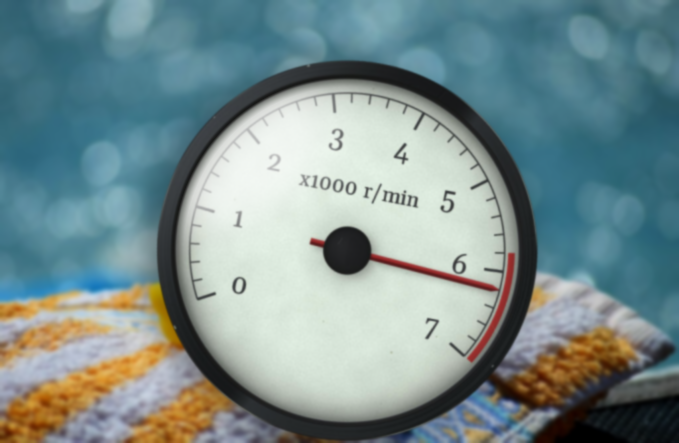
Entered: 6200; rpm
